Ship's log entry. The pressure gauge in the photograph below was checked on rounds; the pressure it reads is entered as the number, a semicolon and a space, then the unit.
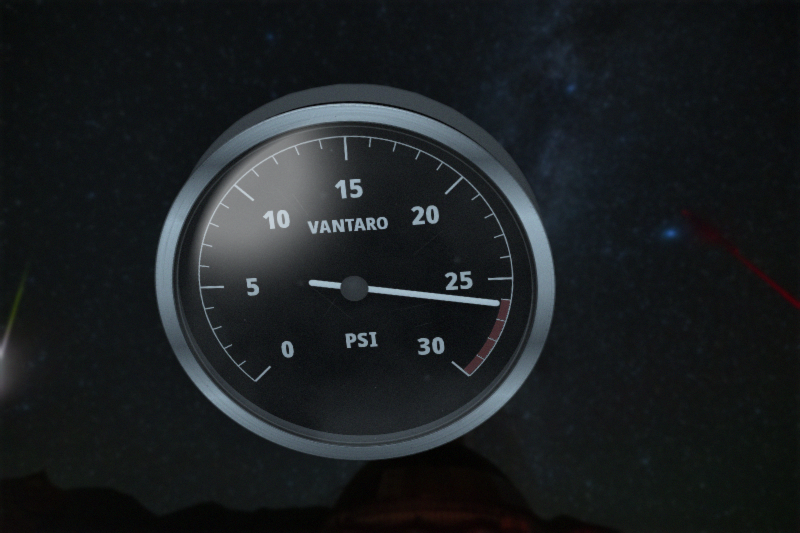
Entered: 26; psi
